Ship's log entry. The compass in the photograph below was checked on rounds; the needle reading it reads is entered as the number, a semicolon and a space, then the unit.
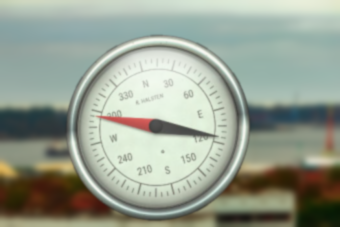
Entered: 295; °
